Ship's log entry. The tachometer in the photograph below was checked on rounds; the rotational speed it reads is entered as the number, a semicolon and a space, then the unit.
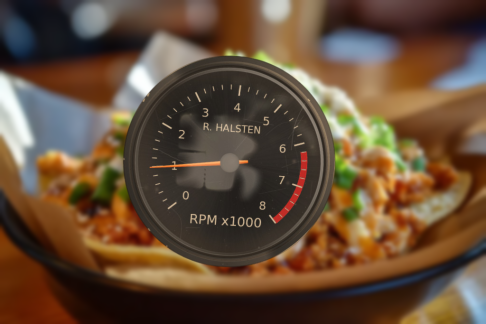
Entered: 1000; rpm
